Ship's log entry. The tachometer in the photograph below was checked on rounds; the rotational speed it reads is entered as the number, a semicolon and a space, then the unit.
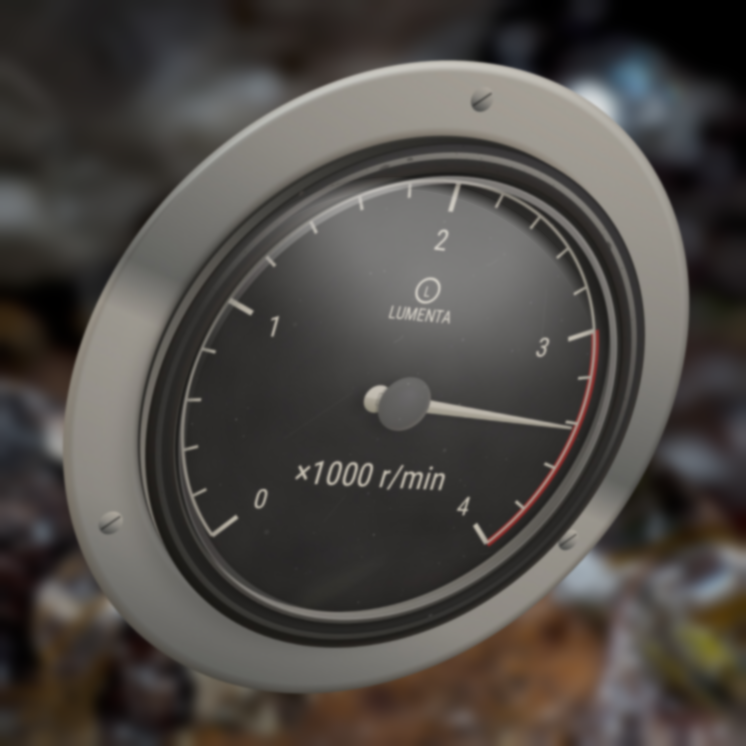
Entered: 3400; rpm
